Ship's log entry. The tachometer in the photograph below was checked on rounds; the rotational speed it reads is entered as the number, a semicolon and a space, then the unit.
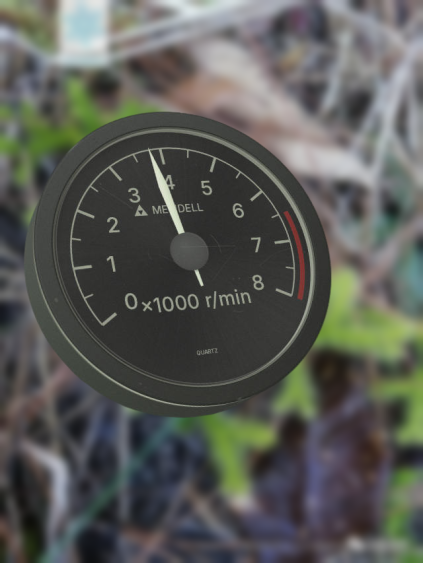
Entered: 3750; rpm
